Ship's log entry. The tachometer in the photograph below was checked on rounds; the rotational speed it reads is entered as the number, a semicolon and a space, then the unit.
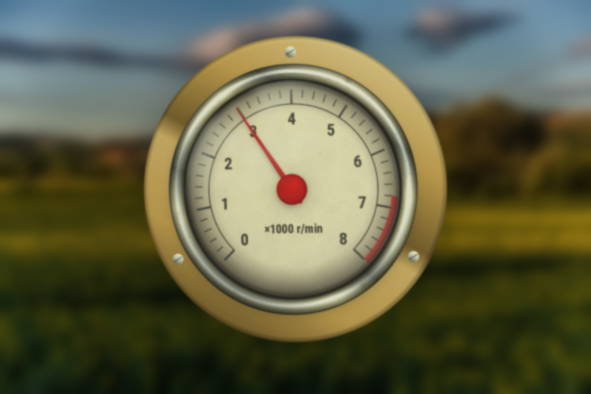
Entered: 3000; rpm
